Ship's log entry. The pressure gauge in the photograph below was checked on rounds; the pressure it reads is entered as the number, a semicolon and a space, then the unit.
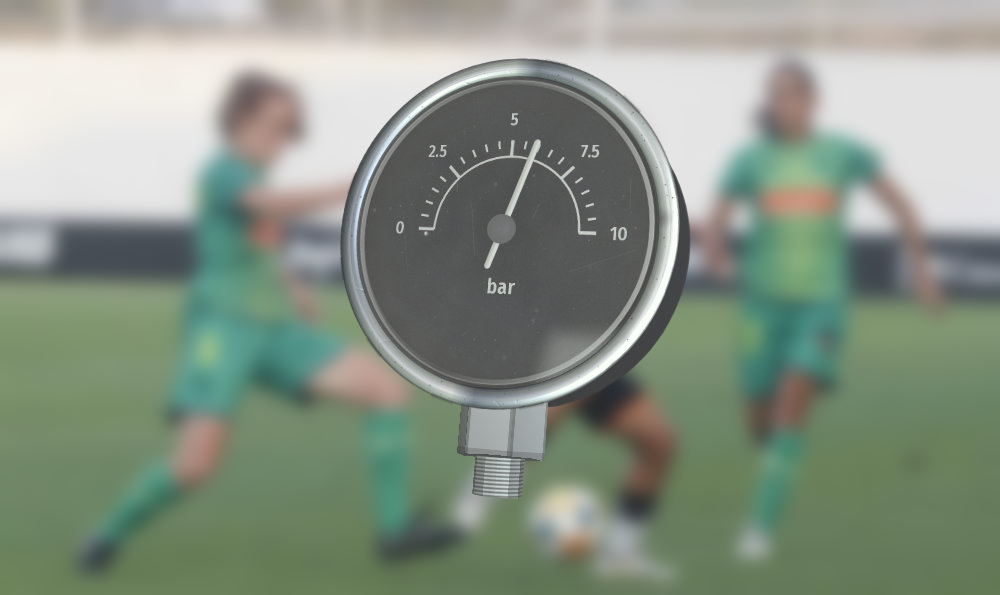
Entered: 6; bar
